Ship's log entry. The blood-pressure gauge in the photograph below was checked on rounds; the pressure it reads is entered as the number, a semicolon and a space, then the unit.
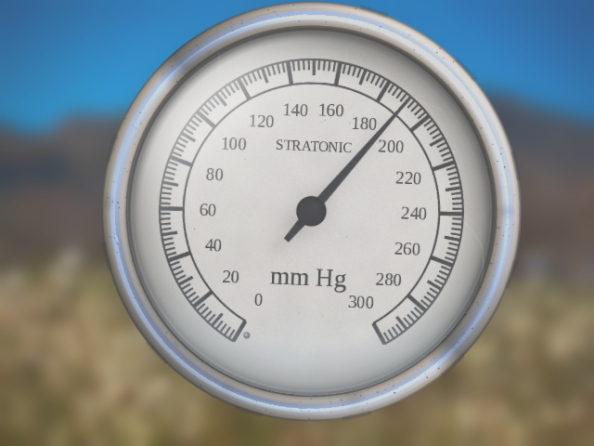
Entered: 190; mmHg
